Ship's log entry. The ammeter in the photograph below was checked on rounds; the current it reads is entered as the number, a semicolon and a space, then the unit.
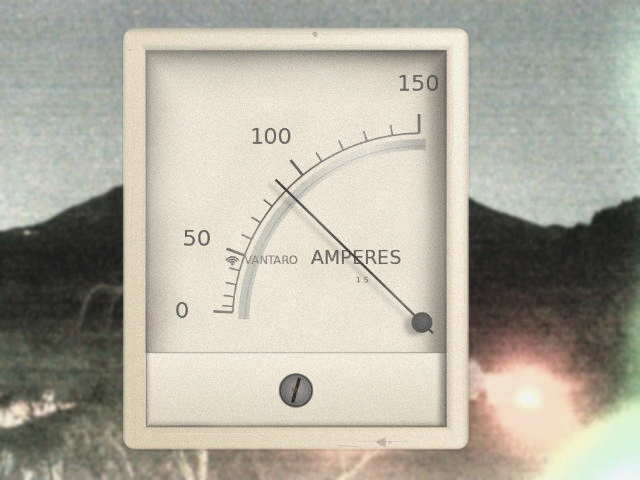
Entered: 90; A
